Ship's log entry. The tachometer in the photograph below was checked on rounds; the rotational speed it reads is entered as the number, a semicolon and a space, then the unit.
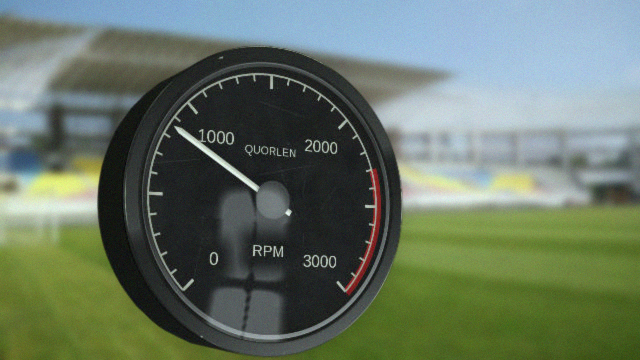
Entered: 850; rpm
